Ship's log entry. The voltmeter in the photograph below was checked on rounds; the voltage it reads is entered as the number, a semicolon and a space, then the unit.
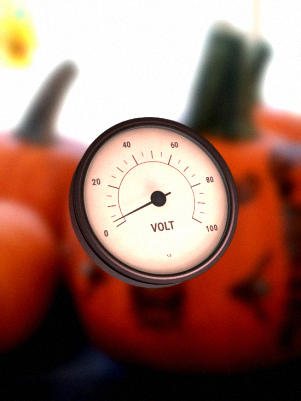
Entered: 2.5; V
